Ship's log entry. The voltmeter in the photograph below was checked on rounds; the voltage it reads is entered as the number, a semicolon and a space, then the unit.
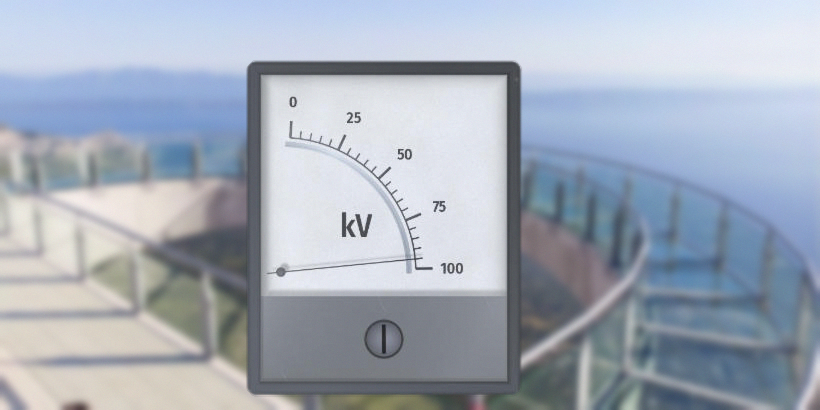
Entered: 95; kV
